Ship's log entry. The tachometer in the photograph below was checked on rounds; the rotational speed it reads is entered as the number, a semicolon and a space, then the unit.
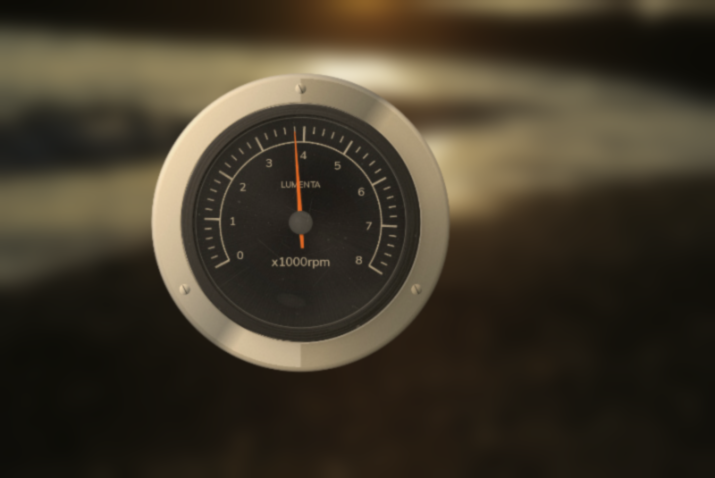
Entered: 3800; rpm
